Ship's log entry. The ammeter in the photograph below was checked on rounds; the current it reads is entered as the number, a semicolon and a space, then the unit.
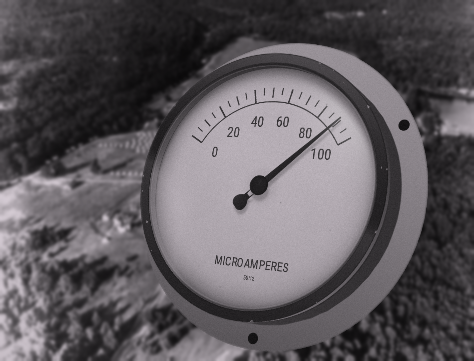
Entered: 90; µA
